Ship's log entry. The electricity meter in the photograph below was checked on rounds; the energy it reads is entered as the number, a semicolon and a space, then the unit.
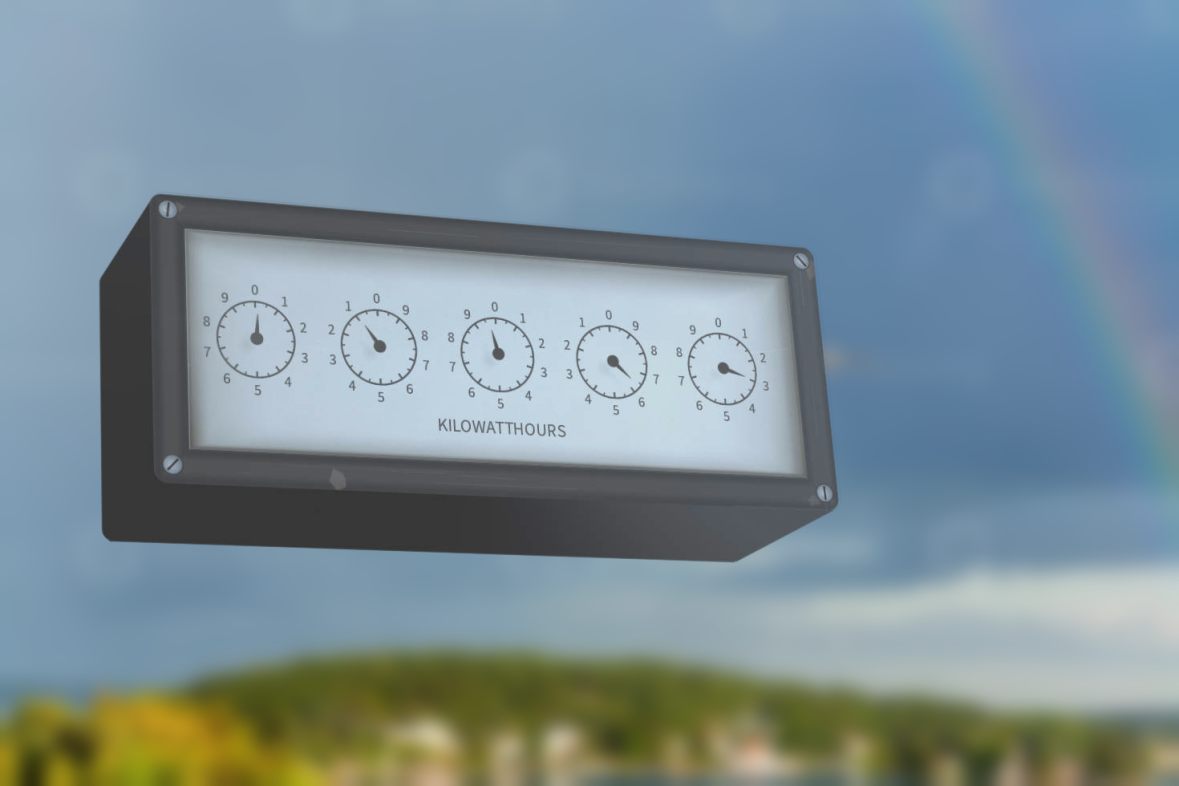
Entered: 963; kWh
